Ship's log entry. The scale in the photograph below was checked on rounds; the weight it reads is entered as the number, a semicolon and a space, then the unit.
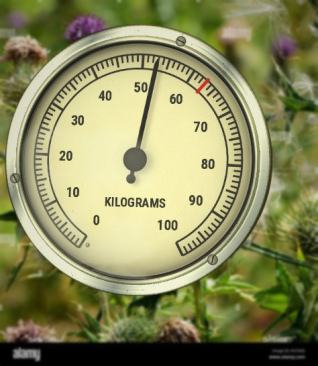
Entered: 53; kg
